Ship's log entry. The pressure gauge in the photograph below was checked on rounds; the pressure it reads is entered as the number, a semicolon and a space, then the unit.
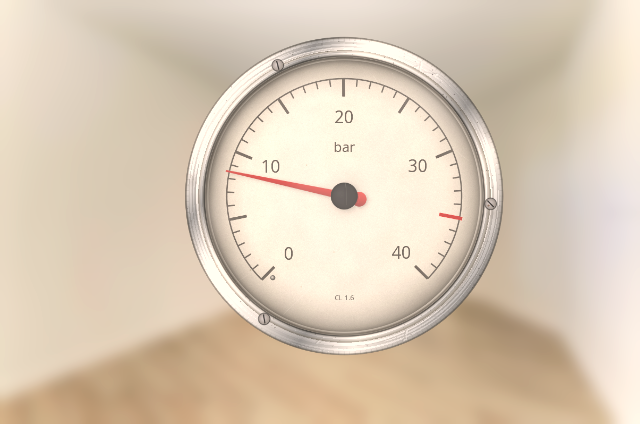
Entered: 8.5; bar
